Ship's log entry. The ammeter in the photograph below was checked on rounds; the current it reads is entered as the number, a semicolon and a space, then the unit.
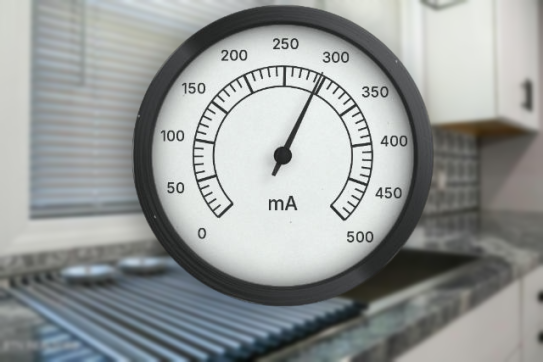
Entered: 295; mA
